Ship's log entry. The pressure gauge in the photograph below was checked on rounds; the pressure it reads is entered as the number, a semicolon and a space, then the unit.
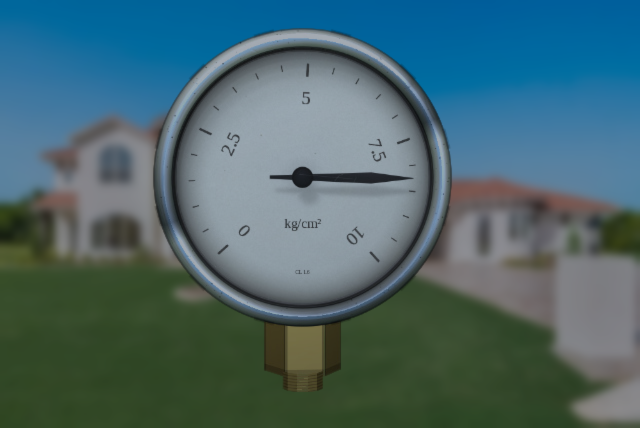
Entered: 8.25; kg/cm²
